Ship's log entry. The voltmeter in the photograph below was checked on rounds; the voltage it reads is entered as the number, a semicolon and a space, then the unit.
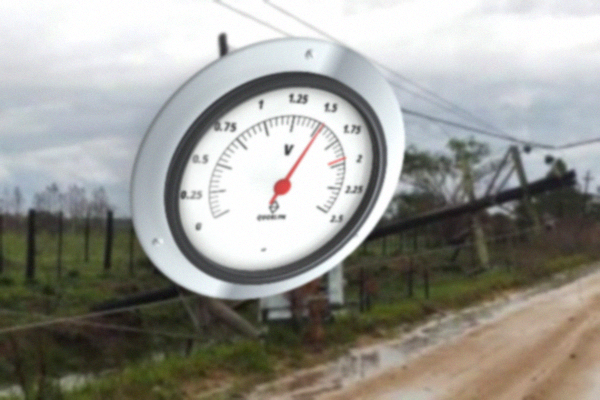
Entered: 1.5; V
